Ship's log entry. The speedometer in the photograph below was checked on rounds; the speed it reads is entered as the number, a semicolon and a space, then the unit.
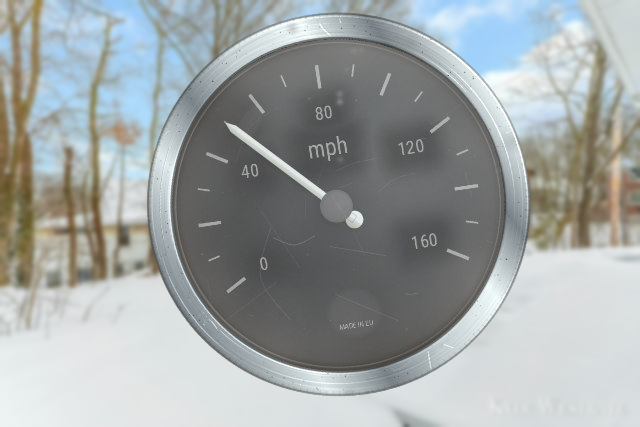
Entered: 50; mph
